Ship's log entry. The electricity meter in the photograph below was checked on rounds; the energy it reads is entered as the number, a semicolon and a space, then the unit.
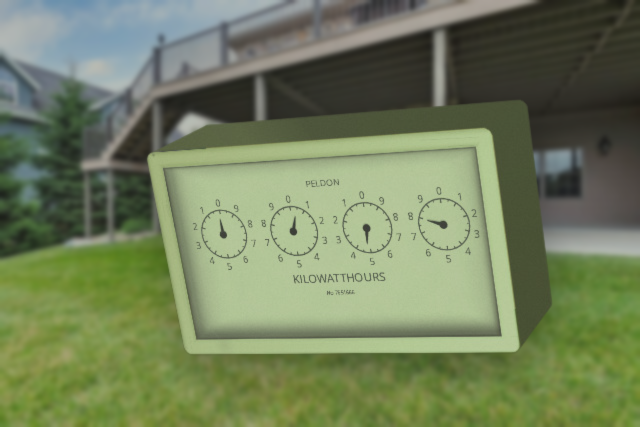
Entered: 48; kWh
